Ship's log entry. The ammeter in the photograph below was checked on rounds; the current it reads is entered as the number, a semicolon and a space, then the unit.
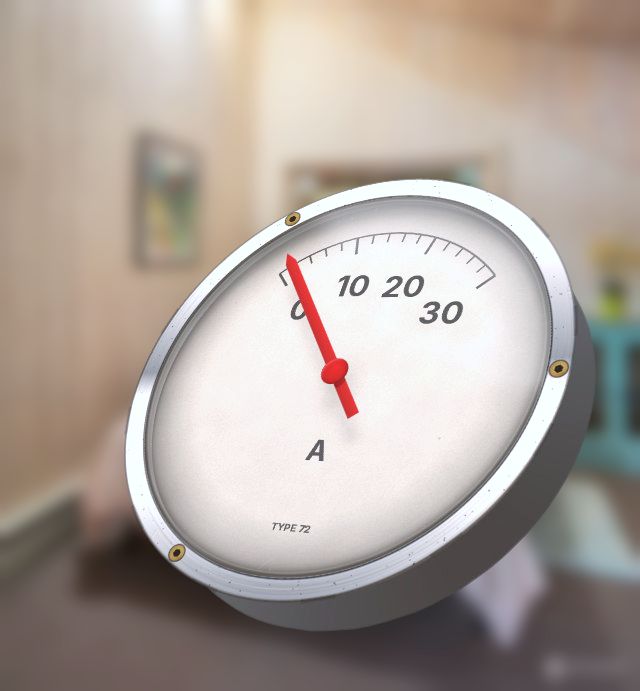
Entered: 2; A
